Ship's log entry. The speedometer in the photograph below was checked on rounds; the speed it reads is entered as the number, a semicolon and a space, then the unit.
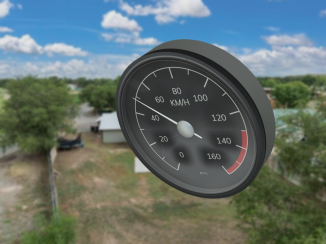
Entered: 50; km/h
